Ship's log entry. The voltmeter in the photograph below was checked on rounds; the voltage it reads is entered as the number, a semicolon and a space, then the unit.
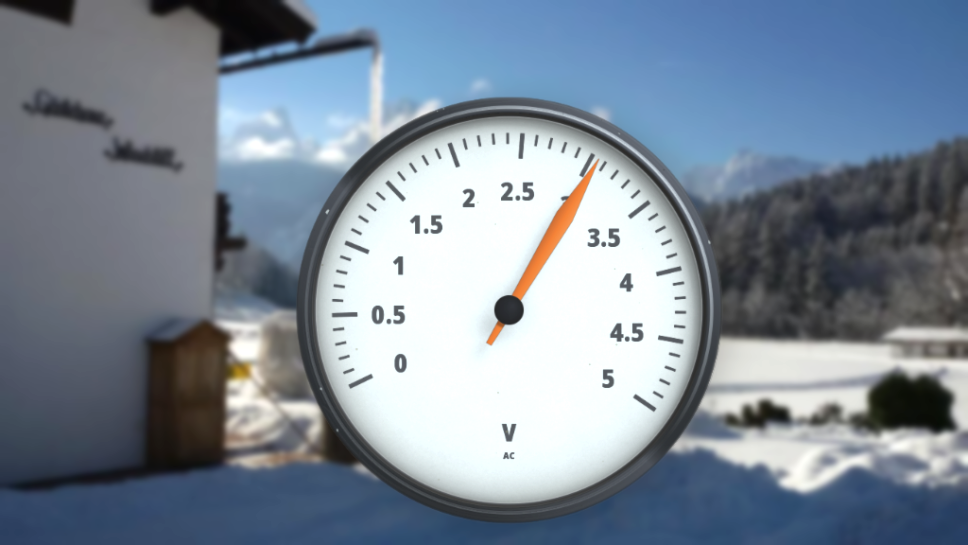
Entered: 3.05; V
